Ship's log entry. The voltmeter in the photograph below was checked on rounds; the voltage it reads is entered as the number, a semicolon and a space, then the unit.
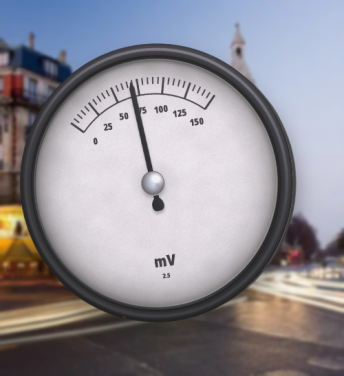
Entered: 70; mV
